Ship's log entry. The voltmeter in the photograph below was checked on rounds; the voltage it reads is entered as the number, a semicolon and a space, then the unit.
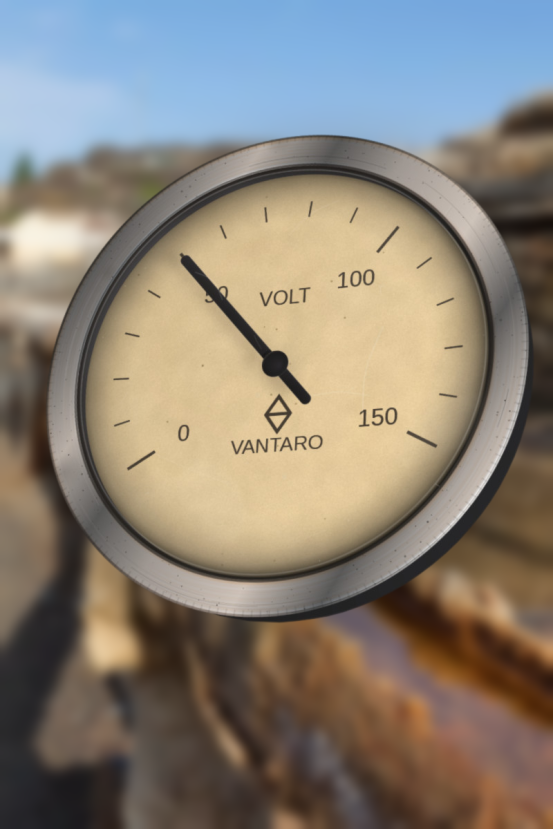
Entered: 50; V
